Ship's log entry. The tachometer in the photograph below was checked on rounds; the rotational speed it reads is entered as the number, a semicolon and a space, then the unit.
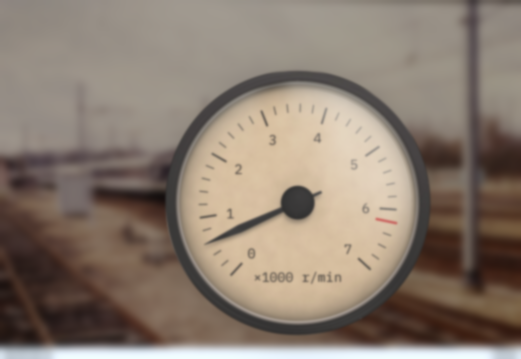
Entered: 600; rpm
